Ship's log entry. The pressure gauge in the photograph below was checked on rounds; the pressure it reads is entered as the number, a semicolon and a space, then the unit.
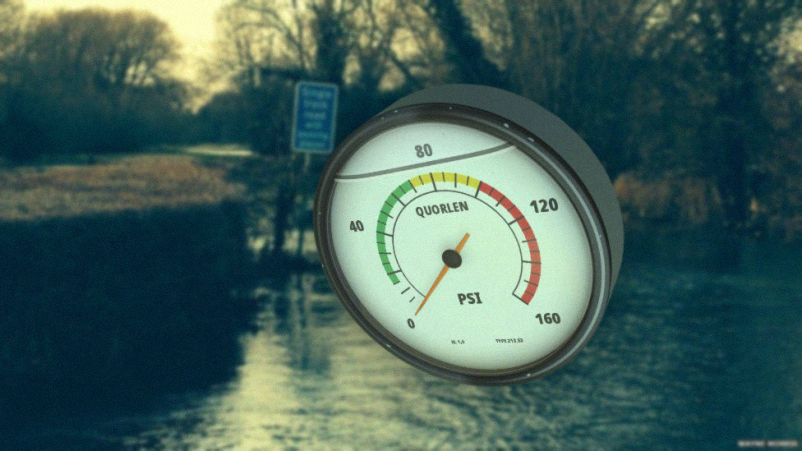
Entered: 0; psi
